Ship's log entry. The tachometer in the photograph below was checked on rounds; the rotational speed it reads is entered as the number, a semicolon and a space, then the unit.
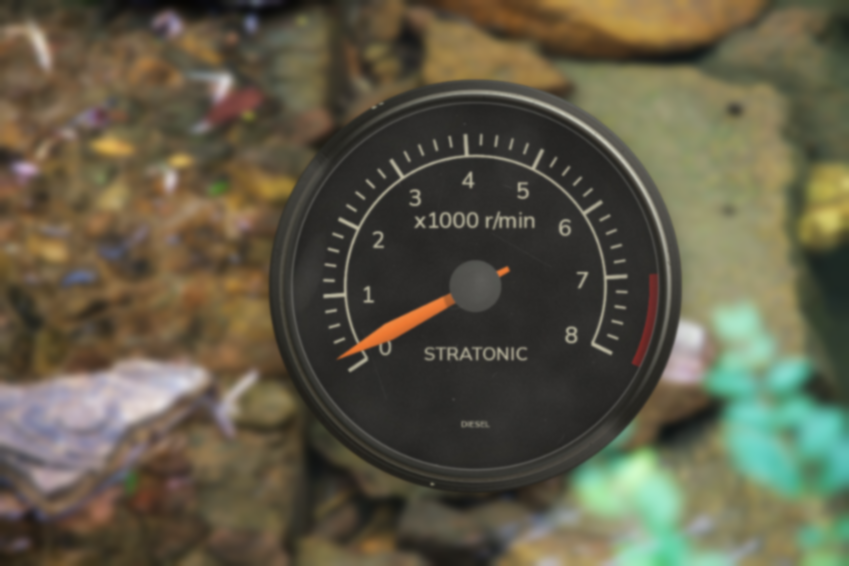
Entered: 200; rpm
